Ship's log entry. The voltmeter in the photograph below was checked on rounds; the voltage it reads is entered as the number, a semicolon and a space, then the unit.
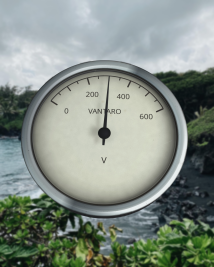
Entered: 300; V
